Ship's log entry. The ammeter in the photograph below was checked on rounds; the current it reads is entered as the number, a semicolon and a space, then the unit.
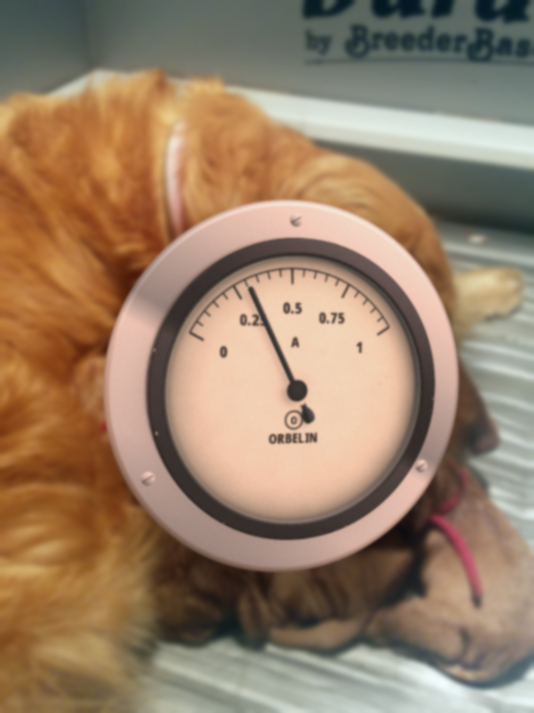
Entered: 0.3; A
